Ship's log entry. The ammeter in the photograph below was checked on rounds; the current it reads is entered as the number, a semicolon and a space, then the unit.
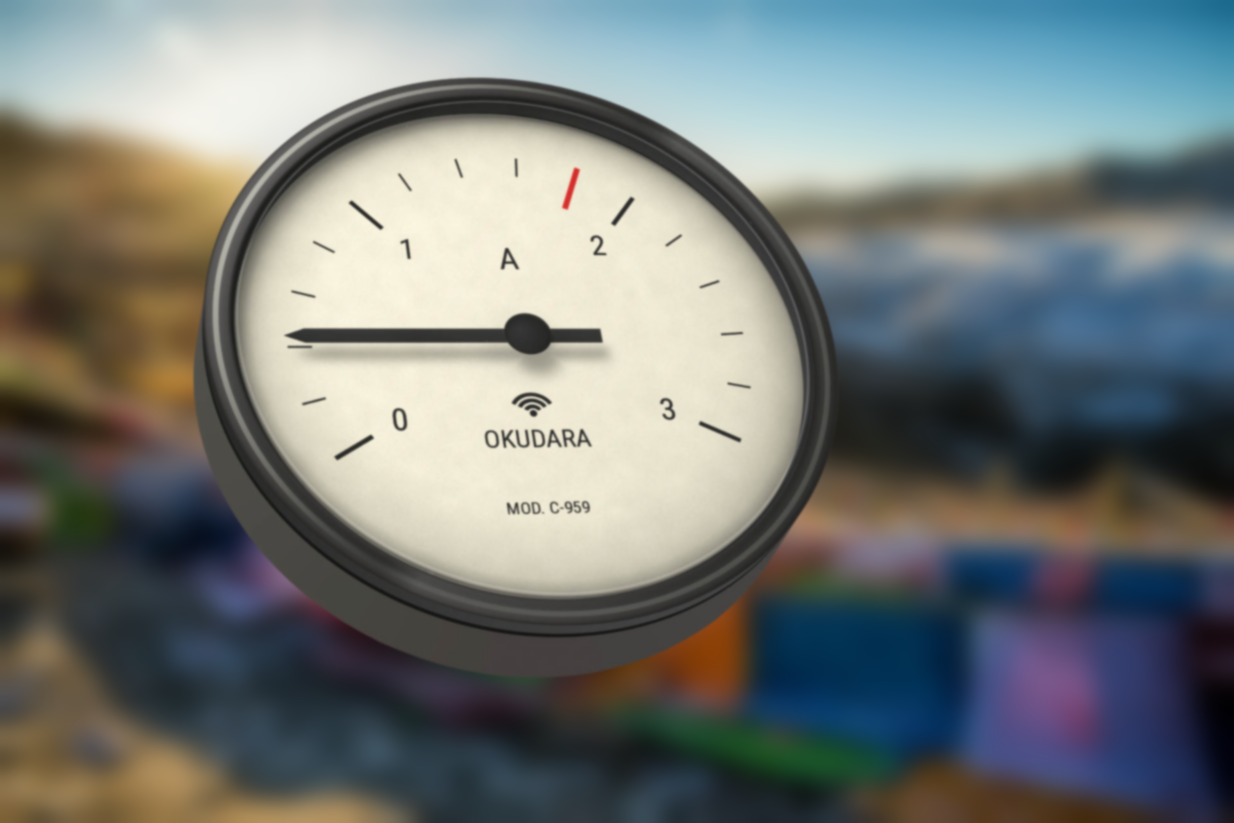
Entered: 0.4; A
